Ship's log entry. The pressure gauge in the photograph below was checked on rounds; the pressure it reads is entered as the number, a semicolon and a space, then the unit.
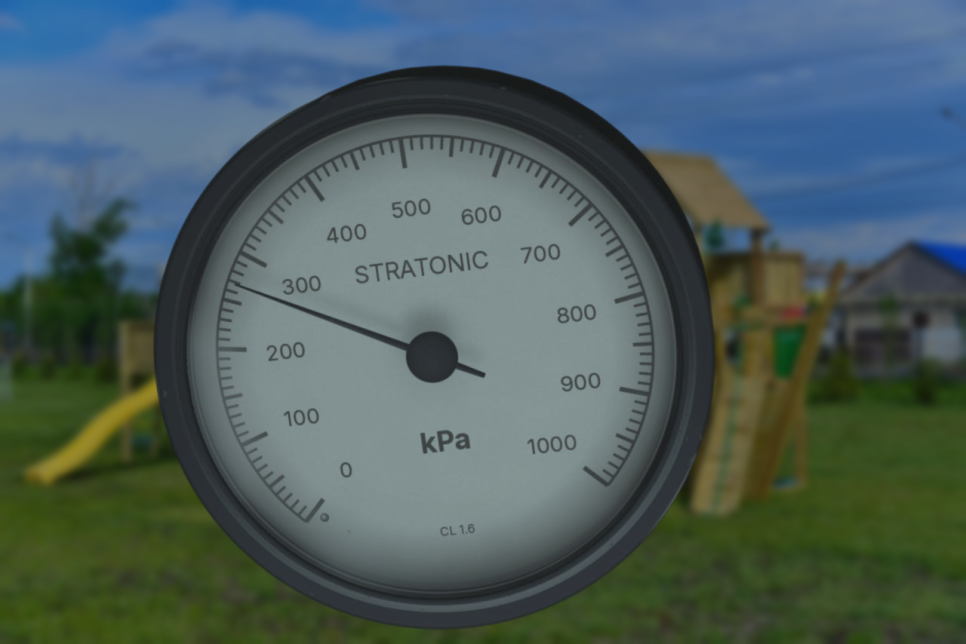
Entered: 270; kPa
